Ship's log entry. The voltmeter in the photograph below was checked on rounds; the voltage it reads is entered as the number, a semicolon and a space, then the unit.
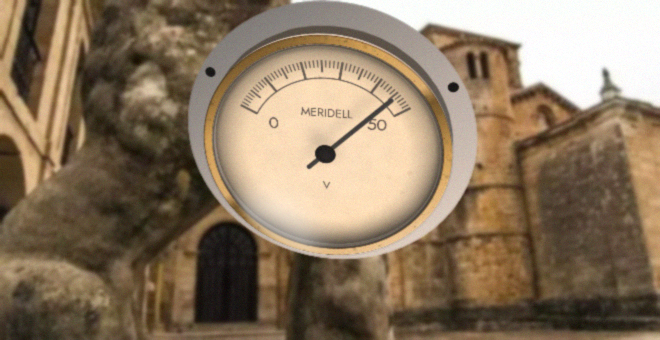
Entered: 45; V
